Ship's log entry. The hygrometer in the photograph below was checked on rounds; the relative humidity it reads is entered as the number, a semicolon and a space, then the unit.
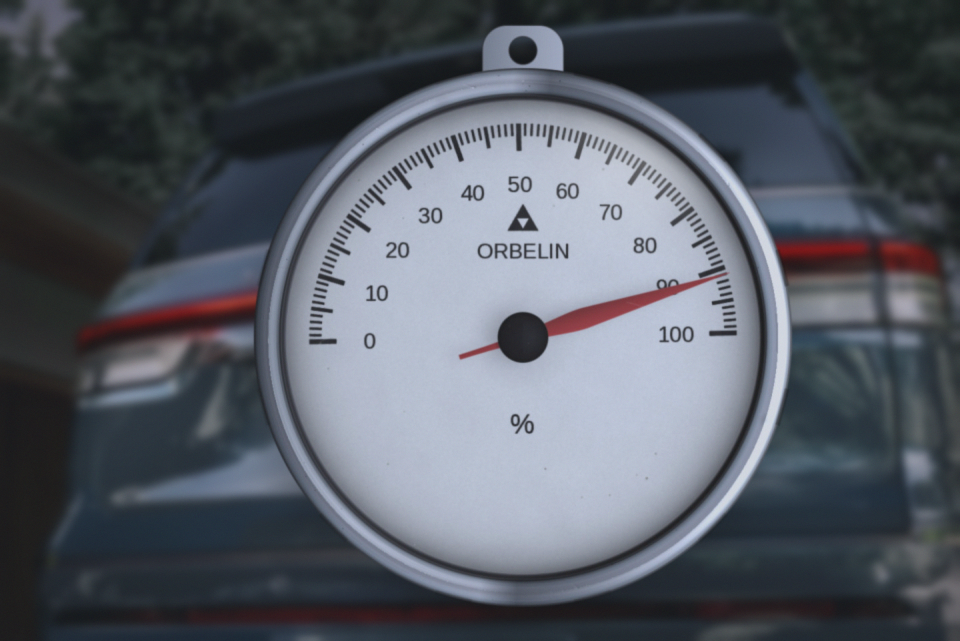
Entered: 91; %
